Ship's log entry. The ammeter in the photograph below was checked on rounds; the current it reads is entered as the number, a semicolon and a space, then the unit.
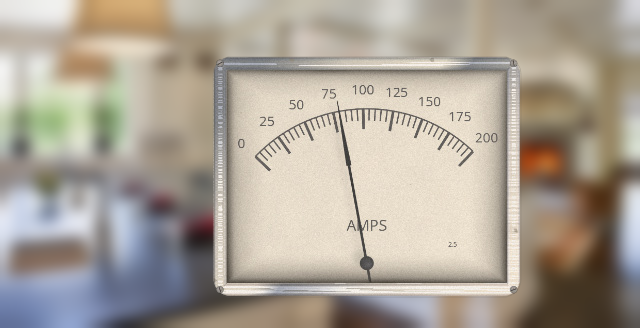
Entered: 80; A
